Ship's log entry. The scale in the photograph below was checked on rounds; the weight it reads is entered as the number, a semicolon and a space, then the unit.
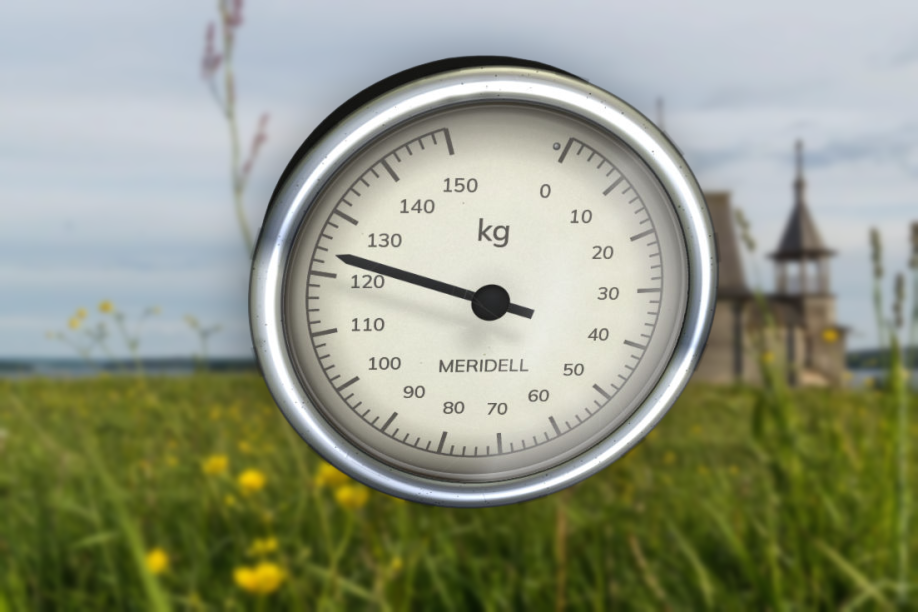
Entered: 124; kg
